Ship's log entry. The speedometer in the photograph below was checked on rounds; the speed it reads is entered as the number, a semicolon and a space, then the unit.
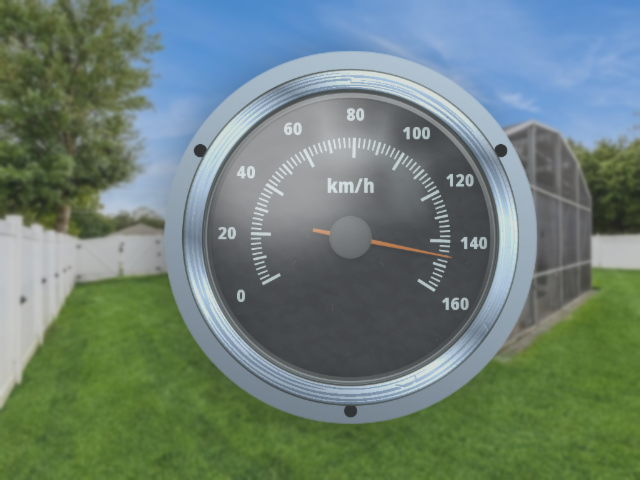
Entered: 146; km/h
